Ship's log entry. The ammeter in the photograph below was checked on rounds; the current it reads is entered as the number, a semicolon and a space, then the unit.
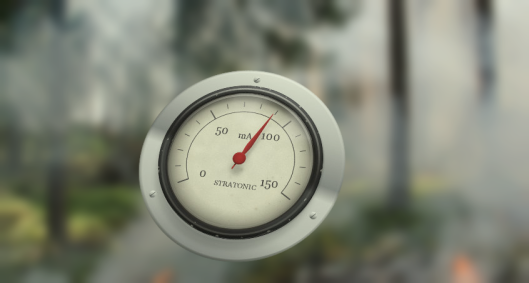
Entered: 90; mA
